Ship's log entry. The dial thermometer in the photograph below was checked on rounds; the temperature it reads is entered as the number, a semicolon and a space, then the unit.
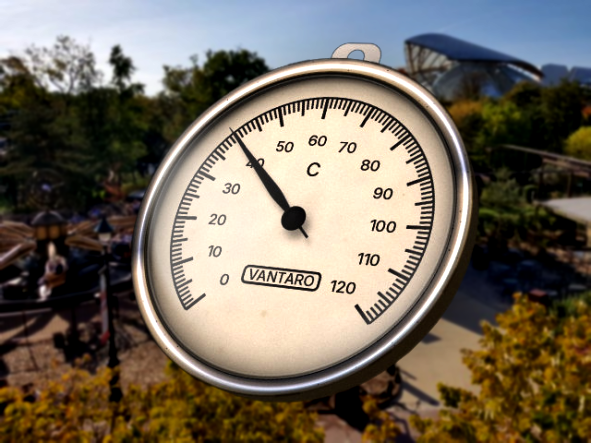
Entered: 40; °C
